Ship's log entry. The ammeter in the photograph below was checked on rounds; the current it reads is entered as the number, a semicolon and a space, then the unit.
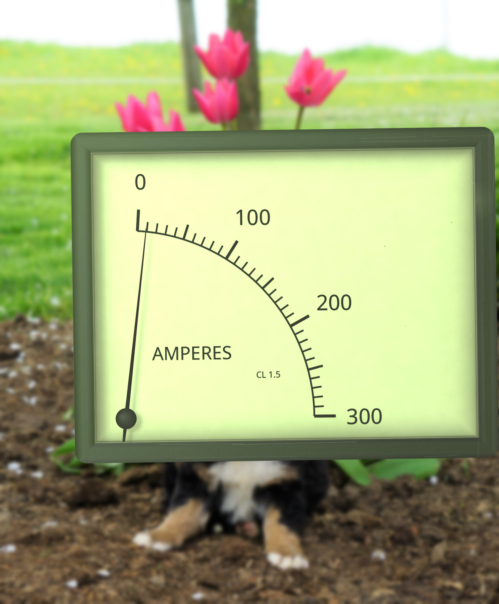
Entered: 10; A
